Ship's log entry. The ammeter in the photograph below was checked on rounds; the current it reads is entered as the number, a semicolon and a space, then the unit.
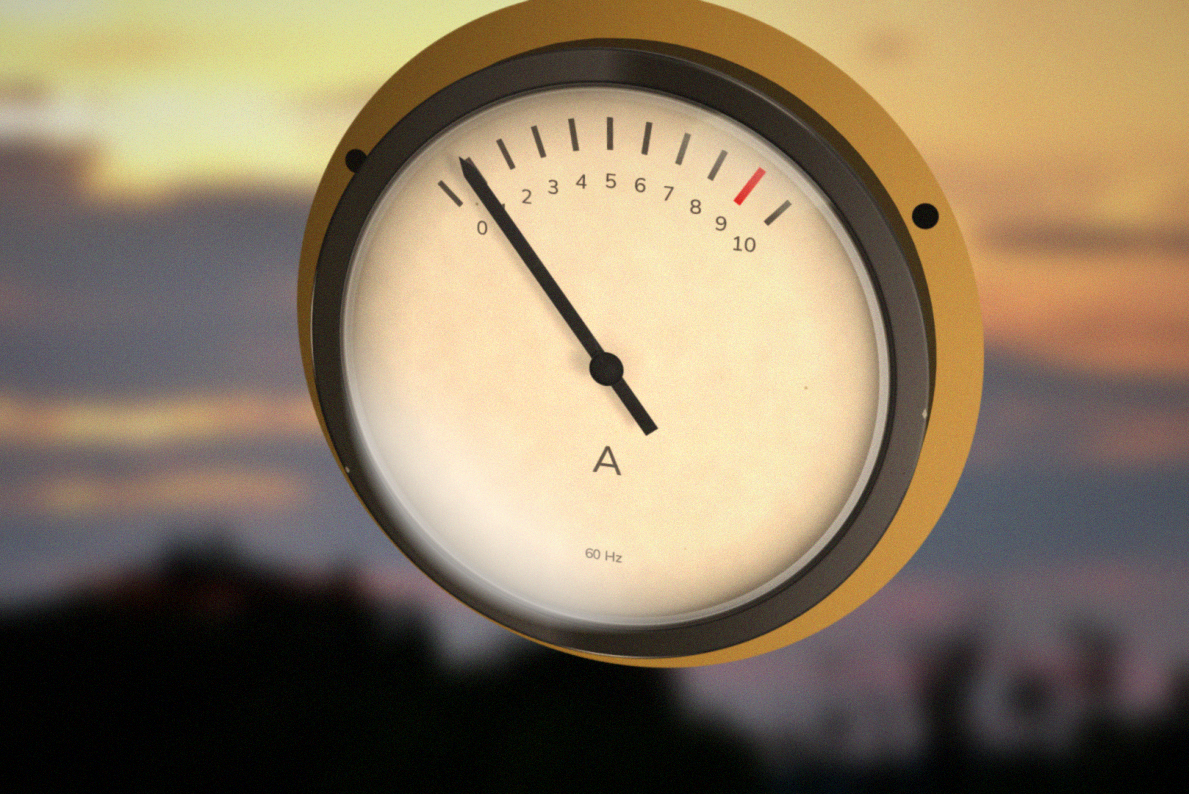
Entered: 1; A
